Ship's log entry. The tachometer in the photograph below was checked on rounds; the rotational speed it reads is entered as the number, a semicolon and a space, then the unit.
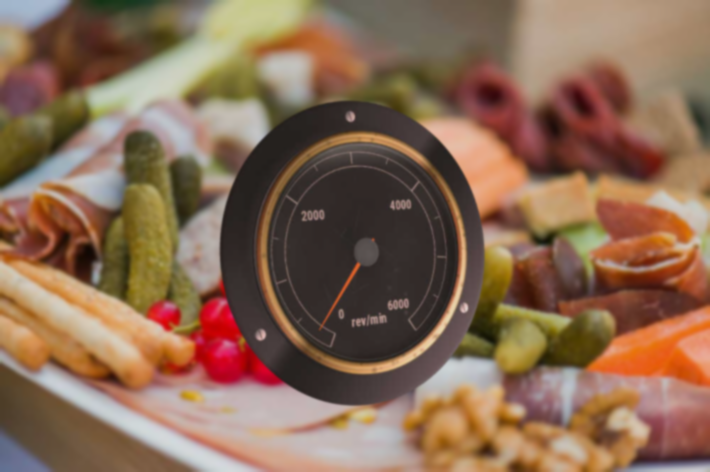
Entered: 250; rpm
